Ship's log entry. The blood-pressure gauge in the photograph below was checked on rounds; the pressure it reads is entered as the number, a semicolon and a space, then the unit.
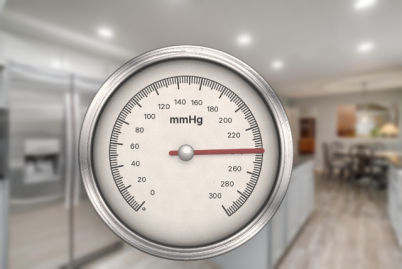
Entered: 240; mmHg
